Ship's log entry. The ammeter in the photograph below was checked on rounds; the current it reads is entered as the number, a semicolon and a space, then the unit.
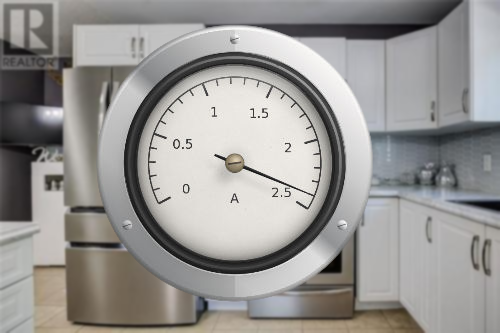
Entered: 2.4; A
